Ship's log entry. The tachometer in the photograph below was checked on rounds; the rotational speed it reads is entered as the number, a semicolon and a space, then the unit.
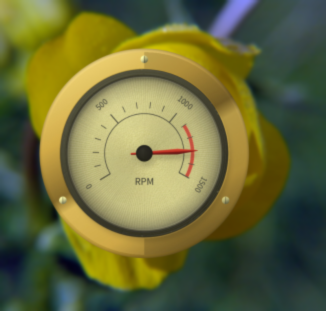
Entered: 1300; rpm
